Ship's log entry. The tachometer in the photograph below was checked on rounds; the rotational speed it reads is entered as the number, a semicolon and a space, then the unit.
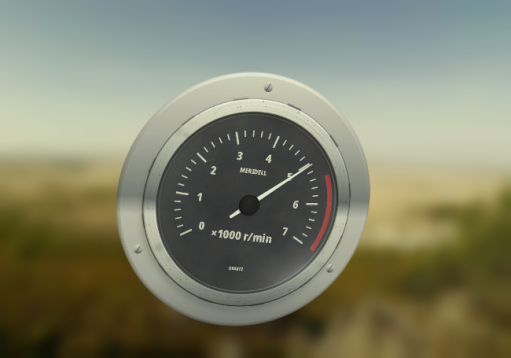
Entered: 5000; rpm
